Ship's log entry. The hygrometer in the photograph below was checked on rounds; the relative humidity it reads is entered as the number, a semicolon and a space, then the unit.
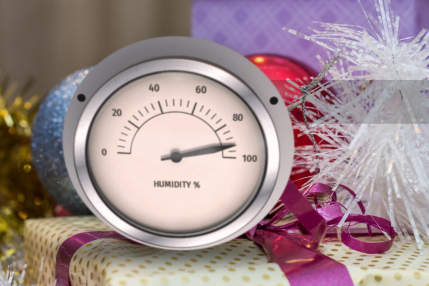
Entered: 92; %
